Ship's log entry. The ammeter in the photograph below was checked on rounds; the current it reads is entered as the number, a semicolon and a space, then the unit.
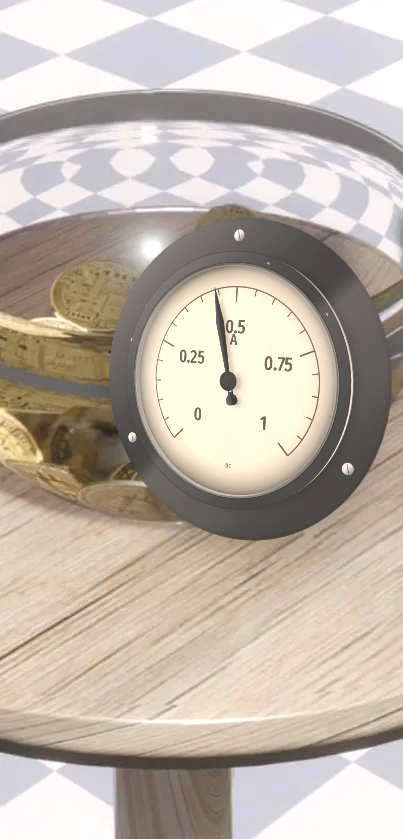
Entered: 0.45; A
